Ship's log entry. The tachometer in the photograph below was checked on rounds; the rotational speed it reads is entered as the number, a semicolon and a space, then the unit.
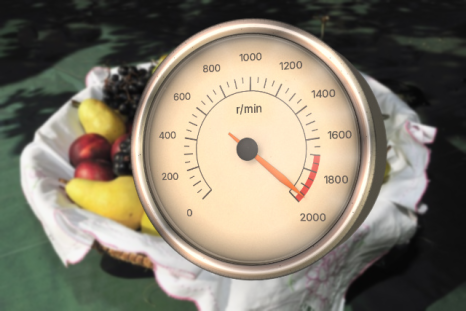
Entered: 1950; rpm
